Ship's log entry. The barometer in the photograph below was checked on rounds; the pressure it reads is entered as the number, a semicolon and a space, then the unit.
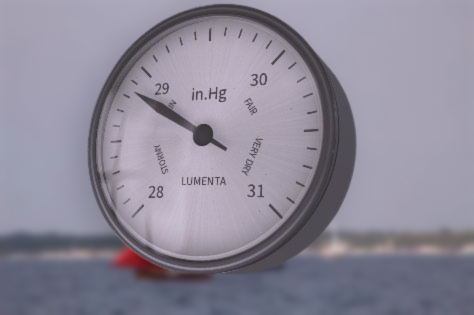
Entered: 28.85; inHg
